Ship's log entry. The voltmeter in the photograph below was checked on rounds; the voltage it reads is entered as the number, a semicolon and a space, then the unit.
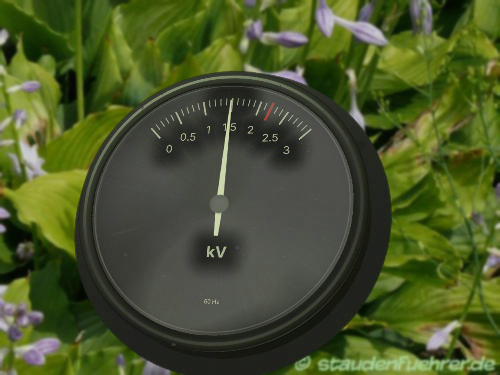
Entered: 1.5; kV
